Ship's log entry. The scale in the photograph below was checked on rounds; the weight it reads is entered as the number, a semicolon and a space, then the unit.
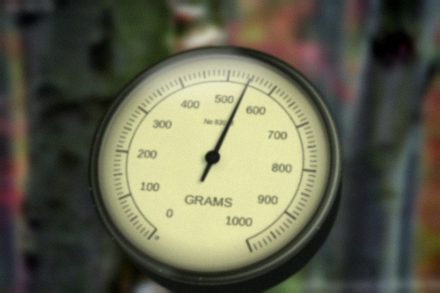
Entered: 550; g
